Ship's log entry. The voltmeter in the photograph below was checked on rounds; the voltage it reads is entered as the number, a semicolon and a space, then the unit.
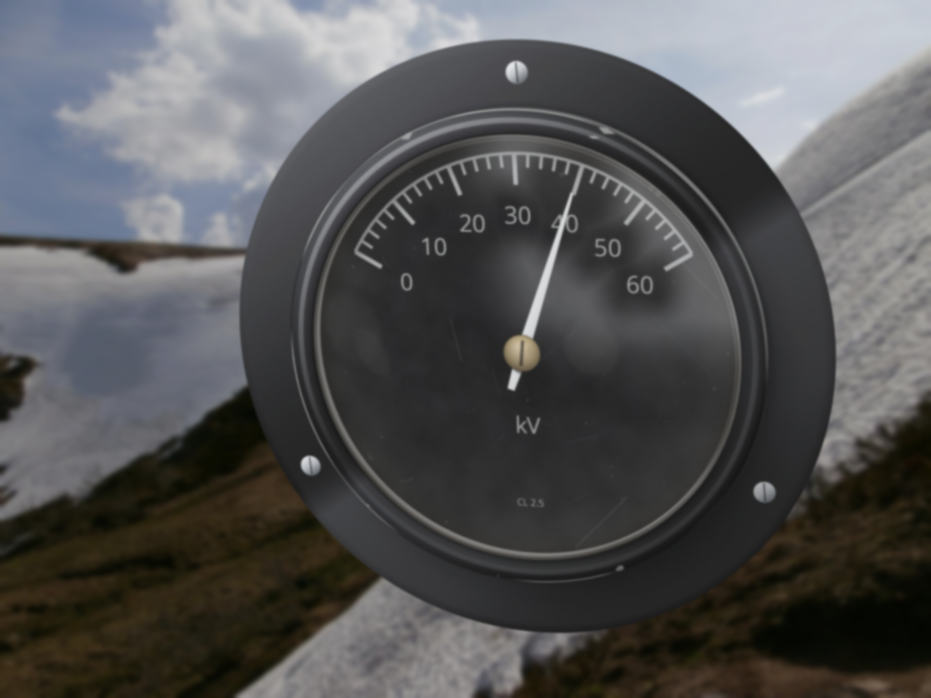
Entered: 40; kV
